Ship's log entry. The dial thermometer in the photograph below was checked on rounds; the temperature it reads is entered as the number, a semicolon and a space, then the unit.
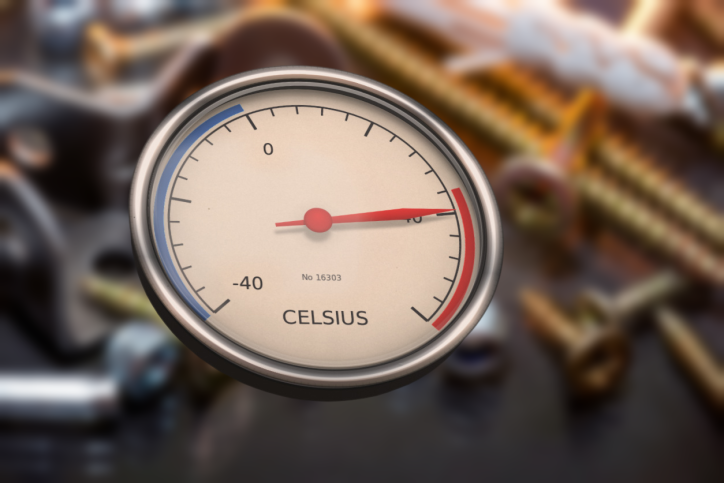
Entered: 40; °C
